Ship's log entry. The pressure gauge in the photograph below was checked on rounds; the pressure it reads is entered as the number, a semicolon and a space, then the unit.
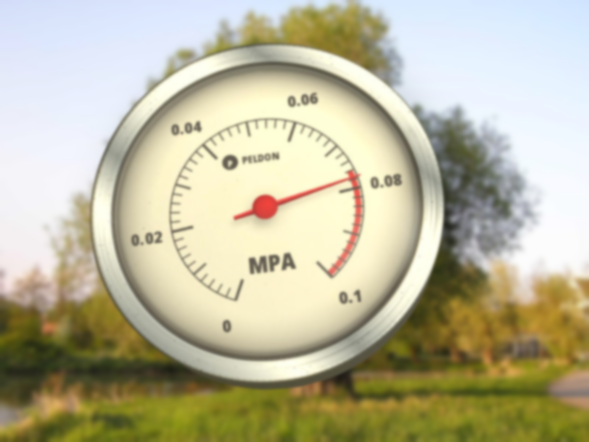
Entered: 0.078; MPa
